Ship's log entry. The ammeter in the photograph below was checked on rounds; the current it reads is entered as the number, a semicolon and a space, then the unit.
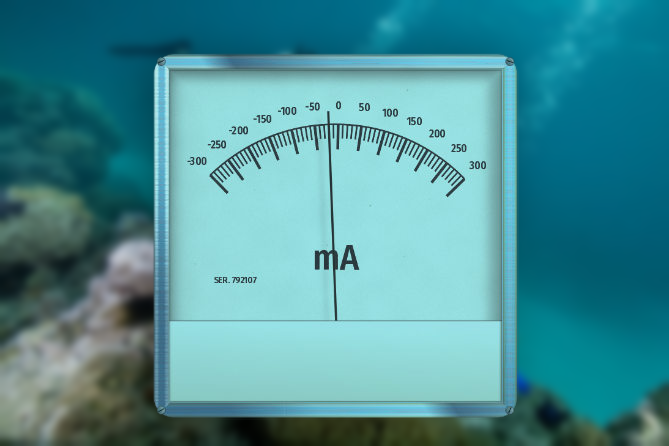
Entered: -20; mA
